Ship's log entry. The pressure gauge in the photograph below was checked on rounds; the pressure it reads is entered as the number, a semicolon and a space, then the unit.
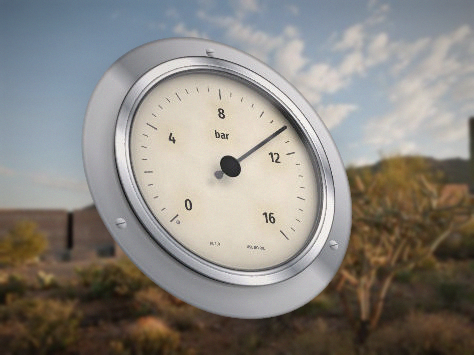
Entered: 11; bar
